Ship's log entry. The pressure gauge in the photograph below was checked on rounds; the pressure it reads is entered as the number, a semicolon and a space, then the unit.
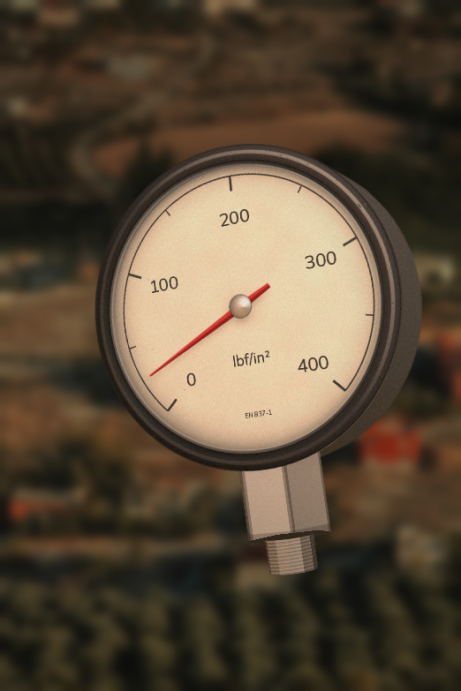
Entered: 25; psi
